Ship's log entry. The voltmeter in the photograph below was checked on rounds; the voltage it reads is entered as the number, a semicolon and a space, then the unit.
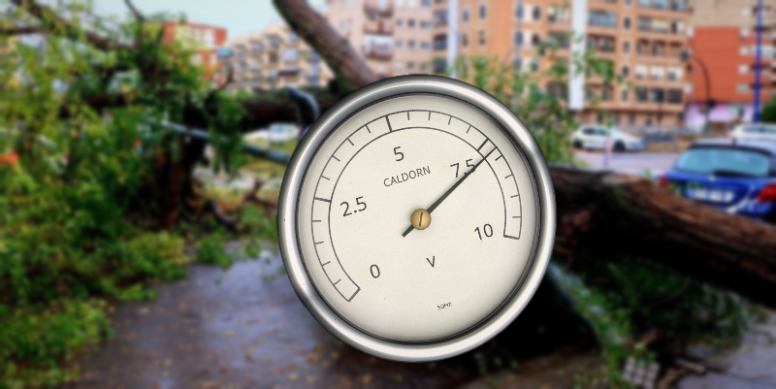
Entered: 7.75; V
